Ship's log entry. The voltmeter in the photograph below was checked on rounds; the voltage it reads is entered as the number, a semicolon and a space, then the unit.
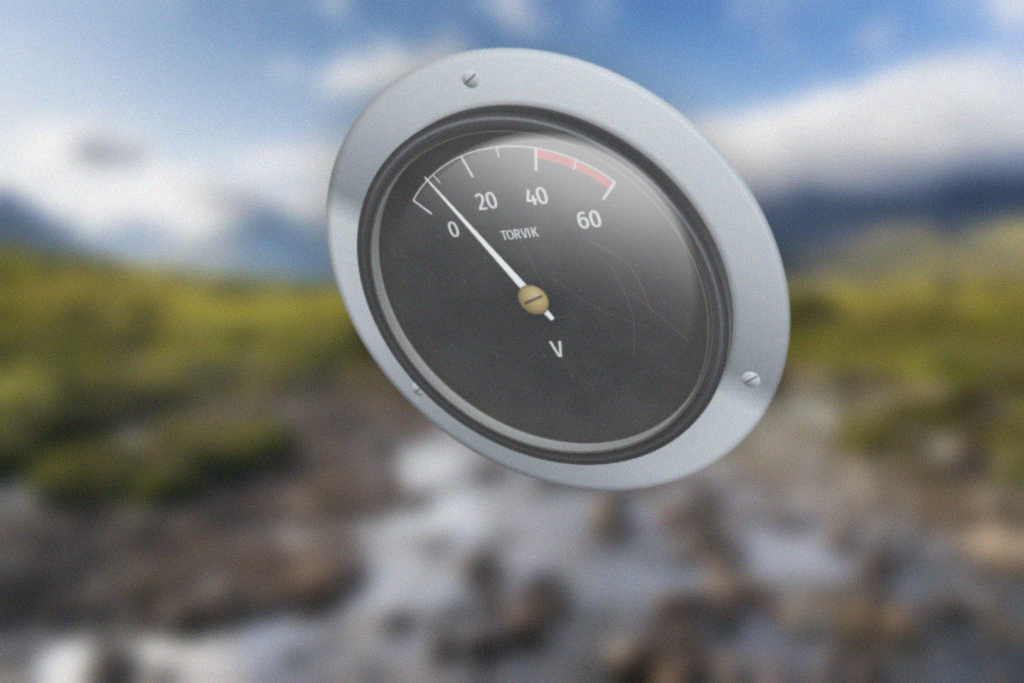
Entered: 10; V
